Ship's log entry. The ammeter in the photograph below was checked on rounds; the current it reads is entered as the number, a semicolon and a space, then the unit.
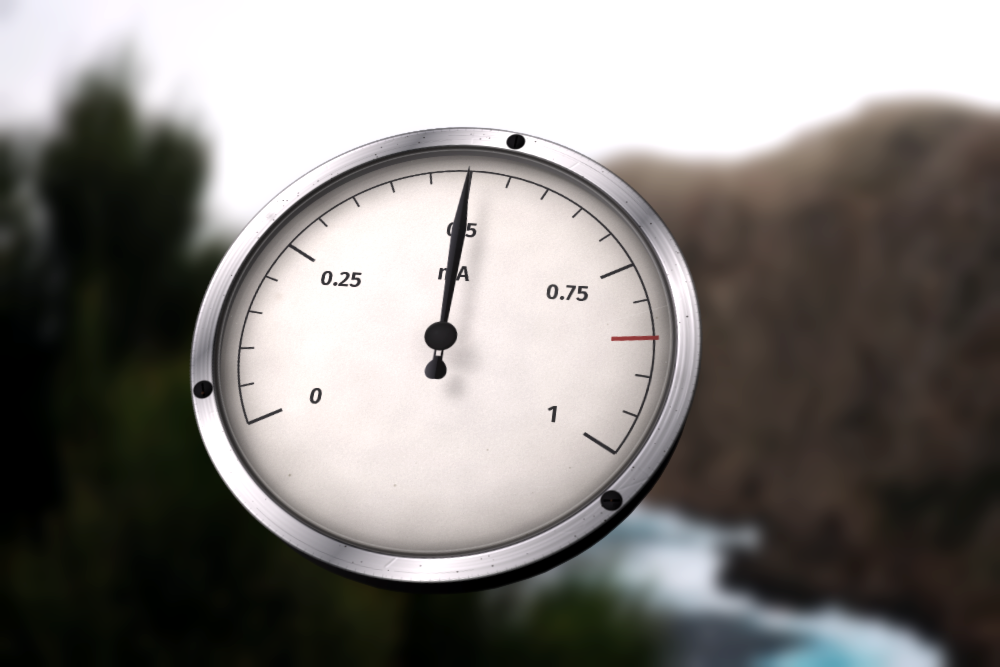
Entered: 0.5; mA
